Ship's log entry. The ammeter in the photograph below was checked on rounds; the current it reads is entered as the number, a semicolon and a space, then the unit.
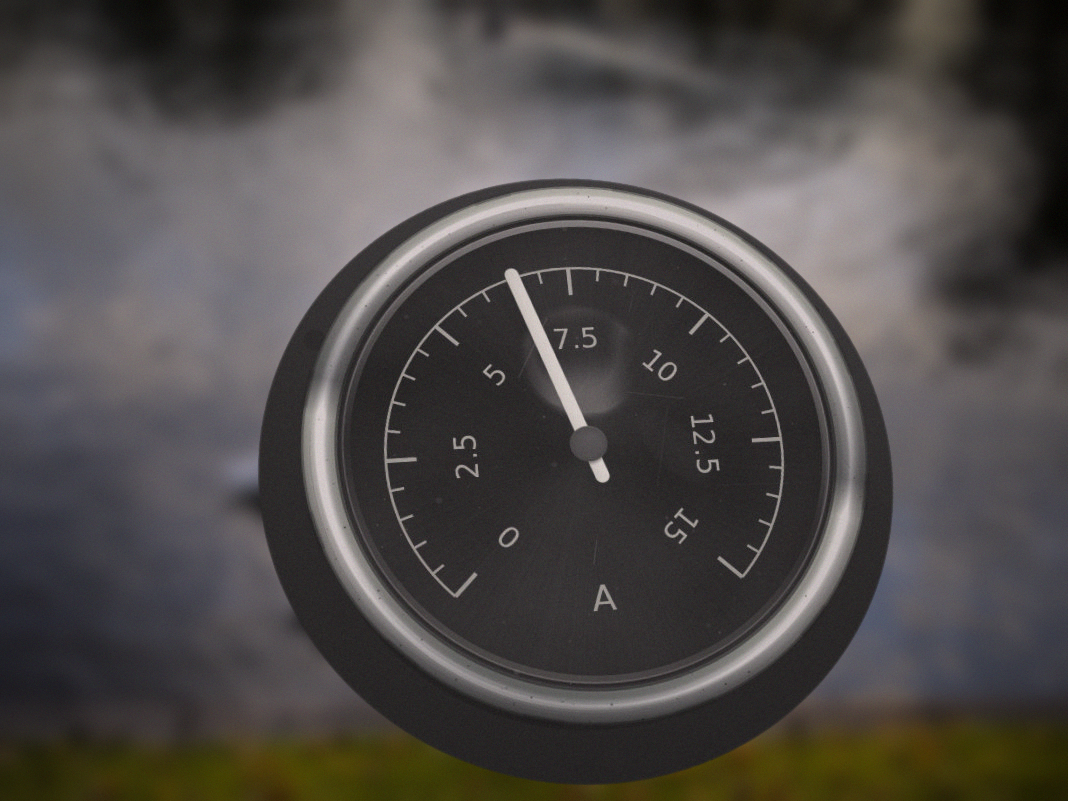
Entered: 6.5; A
